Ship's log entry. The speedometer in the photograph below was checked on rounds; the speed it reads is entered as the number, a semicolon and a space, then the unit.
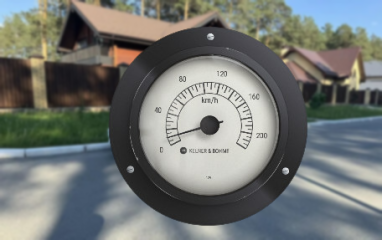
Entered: 10; km/h
